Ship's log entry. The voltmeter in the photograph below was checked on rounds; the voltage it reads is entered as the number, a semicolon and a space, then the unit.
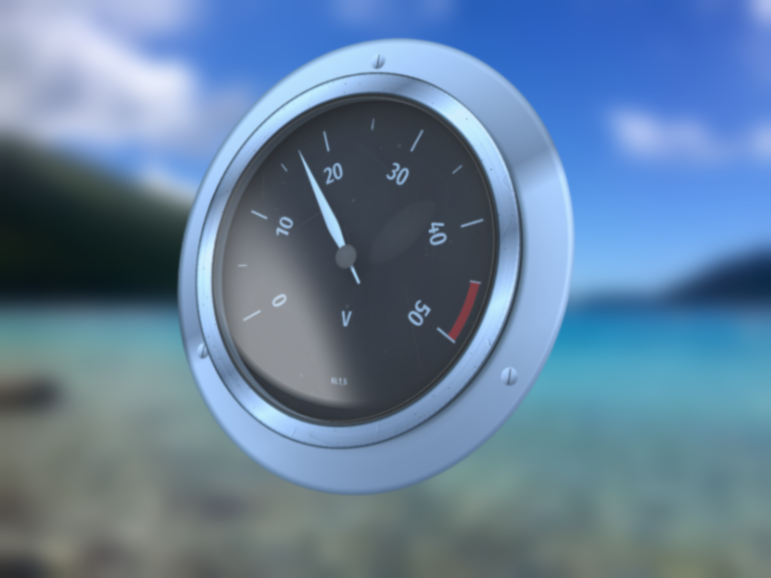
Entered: 17.5; V
